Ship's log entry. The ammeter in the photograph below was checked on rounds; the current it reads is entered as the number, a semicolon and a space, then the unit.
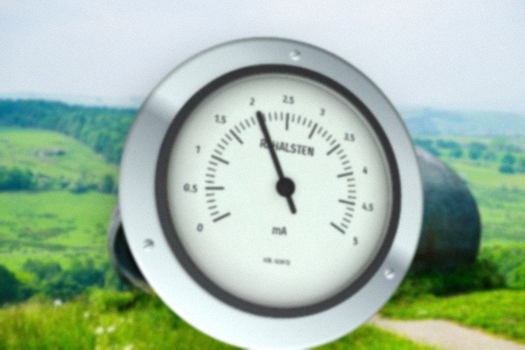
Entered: 2; mA
